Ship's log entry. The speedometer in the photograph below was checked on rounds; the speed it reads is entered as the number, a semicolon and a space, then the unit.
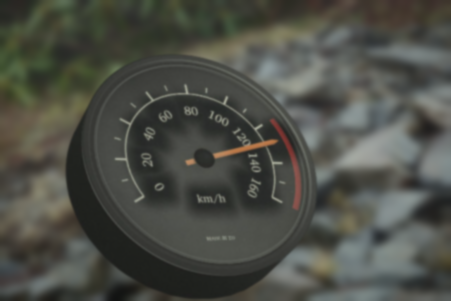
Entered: 130; km/h
